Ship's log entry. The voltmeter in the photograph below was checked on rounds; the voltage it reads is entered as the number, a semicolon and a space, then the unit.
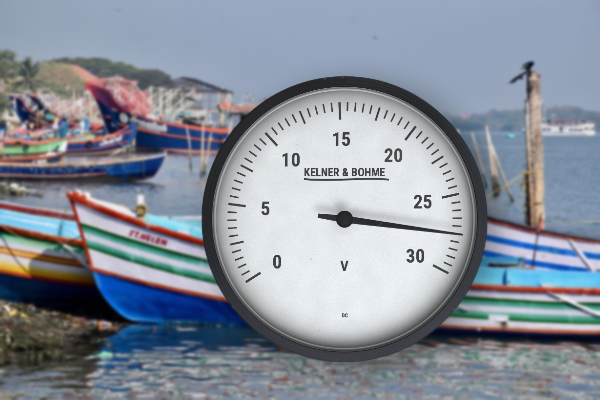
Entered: 27.5; V
